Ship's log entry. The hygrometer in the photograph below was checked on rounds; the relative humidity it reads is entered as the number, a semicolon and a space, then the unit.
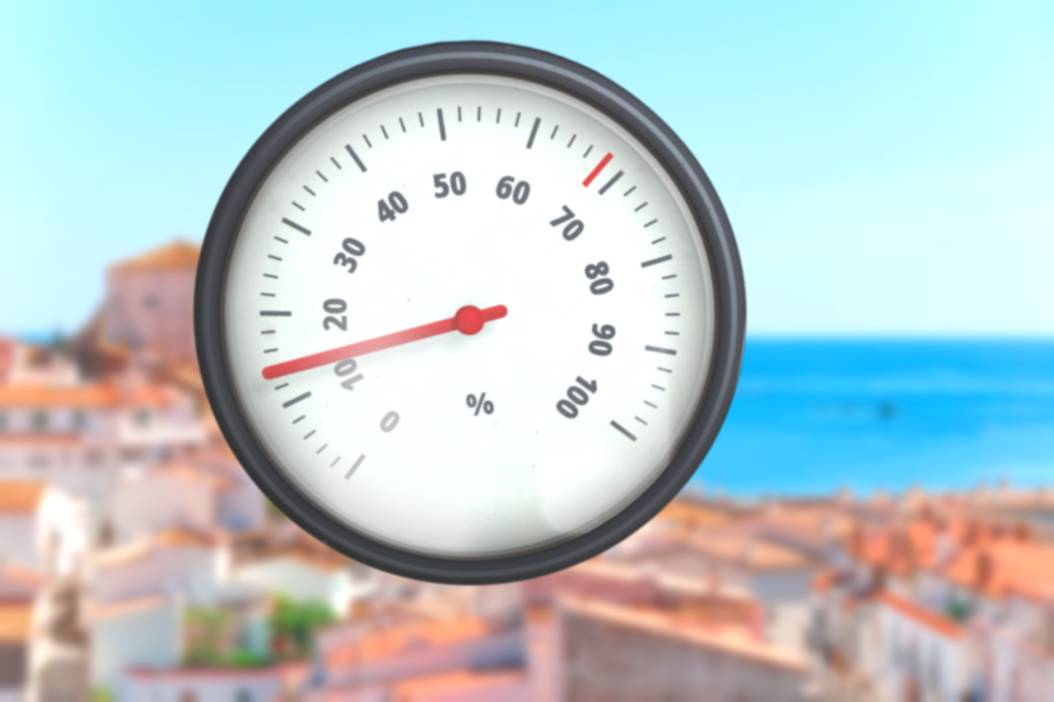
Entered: 14; %
